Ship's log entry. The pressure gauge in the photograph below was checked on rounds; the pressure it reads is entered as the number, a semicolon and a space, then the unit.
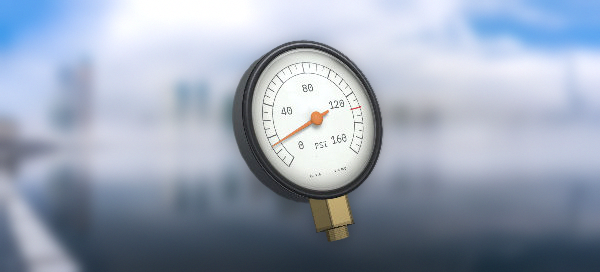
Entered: 15; psi
